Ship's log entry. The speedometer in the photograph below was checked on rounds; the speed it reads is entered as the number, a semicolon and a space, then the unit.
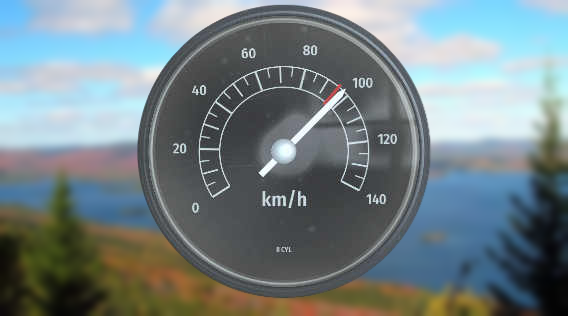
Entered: 97.5; km/h
